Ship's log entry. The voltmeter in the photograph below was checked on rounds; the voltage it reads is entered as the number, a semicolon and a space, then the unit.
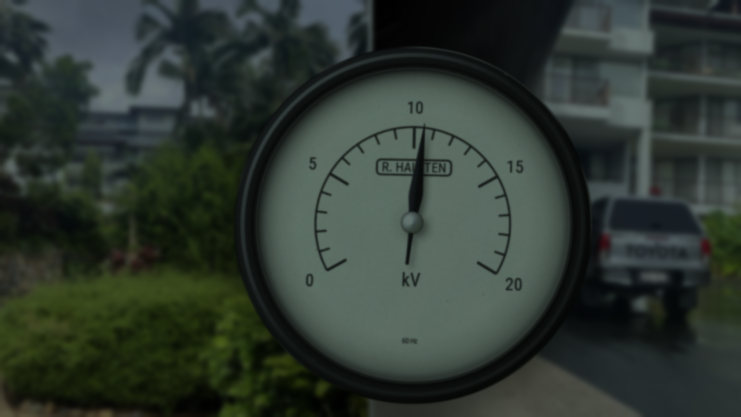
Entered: 10.5; kV
